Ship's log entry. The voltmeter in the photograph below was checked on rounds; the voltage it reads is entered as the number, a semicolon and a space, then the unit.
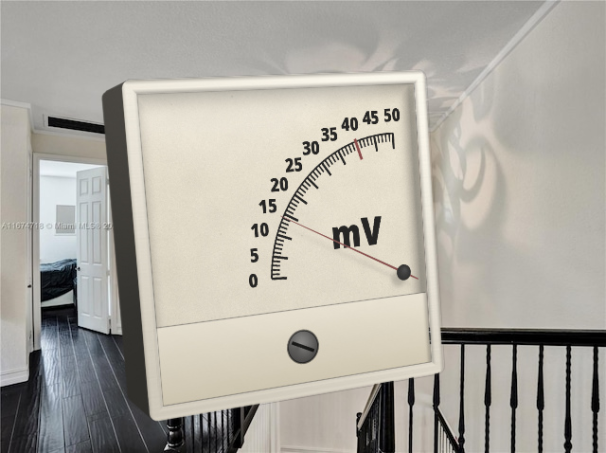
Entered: 14; mV
